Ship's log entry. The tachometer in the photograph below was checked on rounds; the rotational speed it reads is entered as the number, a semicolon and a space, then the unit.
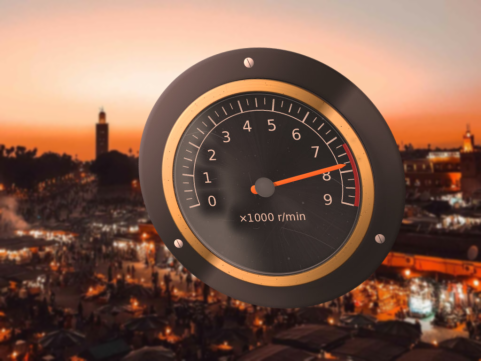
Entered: 7750; rpm
